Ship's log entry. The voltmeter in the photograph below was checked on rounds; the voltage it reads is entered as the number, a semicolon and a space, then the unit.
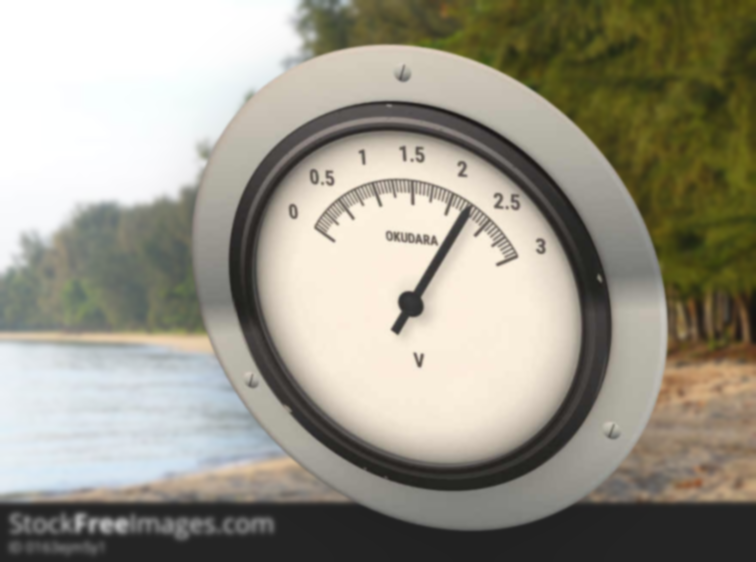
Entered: 2.25; V
